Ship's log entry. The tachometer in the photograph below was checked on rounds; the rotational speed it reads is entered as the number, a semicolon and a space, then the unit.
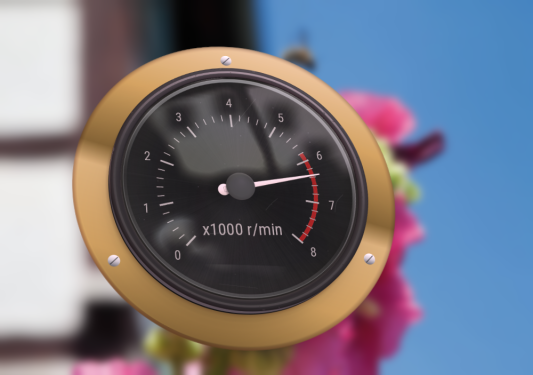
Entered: 6400; rpm
